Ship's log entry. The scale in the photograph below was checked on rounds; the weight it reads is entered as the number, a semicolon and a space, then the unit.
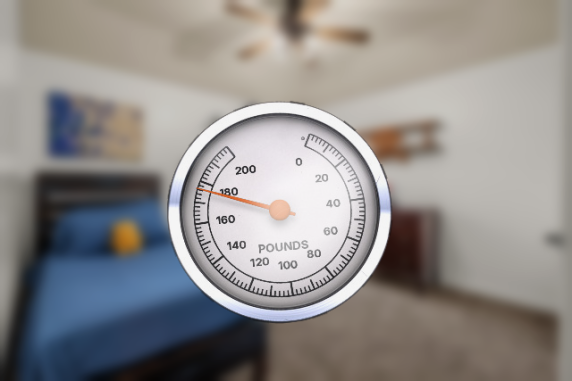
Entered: 176; lb
